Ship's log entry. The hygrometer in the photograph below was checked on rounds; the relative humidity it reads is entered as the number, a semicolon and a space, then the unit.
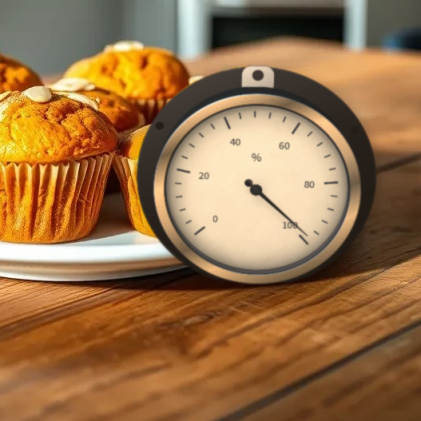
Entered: 98; %
